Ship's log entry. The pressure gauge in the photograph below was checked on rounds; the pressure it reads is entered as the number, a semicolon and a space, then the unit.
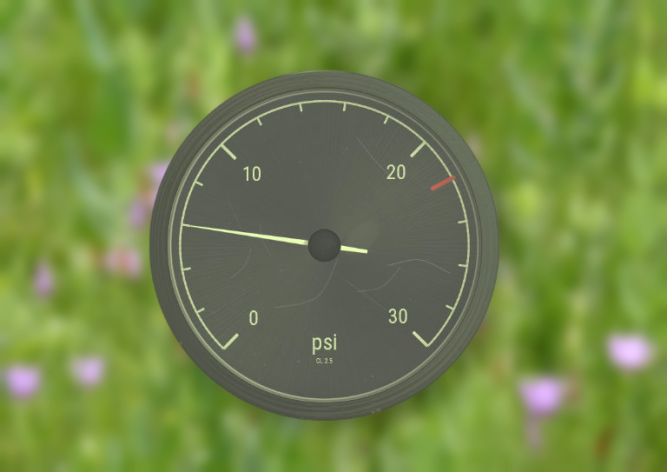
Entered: 6; psi
